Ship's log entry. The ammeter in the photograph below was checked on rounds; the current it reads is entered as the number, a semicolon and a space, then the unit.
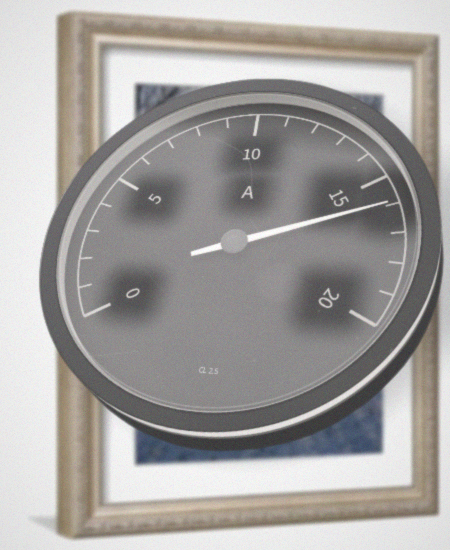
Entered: 16; A
